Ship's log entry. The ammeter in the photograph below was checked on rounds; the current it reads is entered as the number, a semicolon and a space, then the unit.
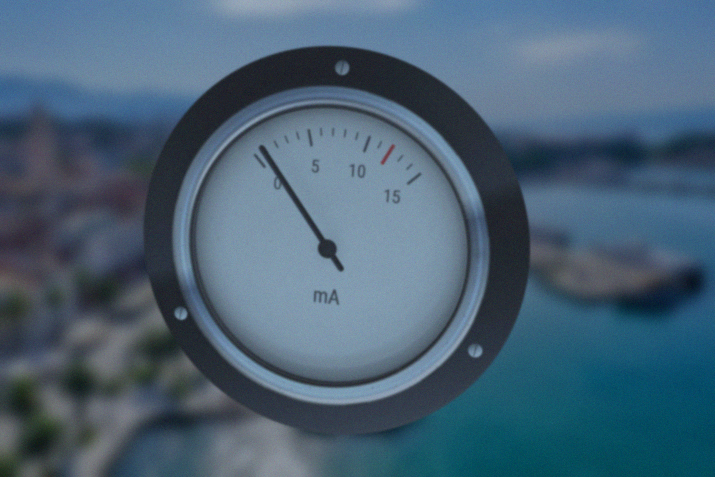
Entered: 1; mA
